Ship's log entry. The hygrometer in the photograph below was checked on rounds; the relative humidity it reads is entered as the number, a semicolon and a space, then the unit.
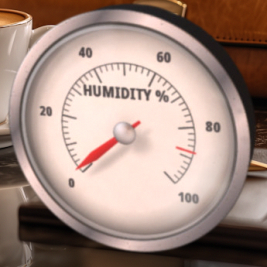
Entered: 2; %
